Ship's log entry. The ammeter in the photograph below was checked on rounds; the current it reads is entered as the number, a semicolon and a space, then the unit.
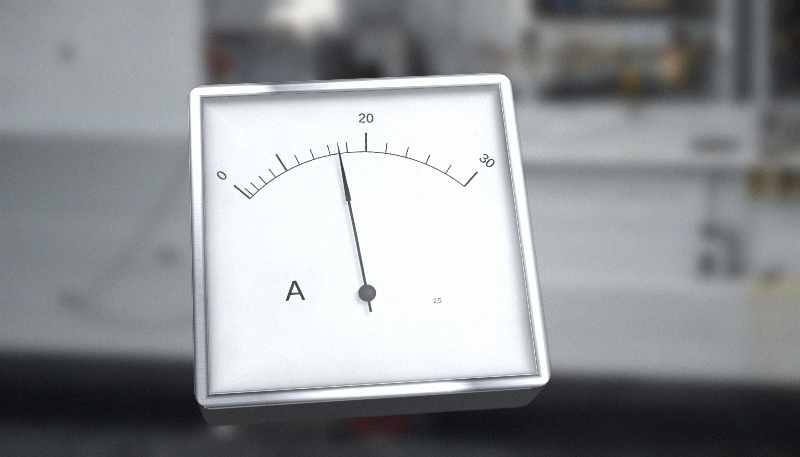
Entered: 17; A
